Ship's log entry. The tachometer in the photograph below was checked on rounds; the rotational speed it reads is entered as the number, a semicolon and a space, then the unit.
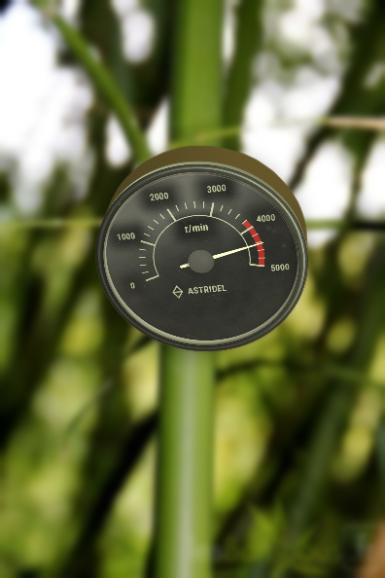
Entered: 4400; rpm
